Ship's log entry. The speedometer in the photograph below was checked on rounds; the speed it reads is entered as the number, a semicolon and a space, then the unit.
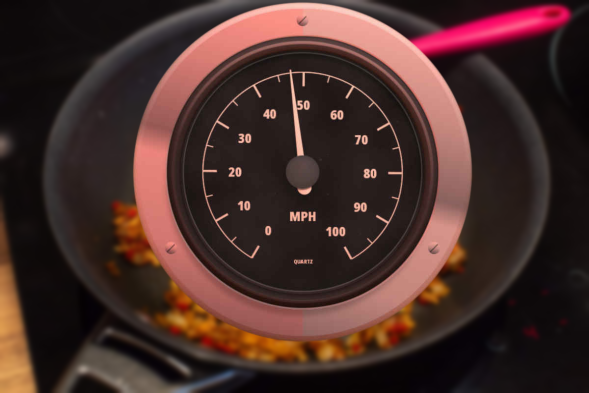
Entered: 47.5; mph
